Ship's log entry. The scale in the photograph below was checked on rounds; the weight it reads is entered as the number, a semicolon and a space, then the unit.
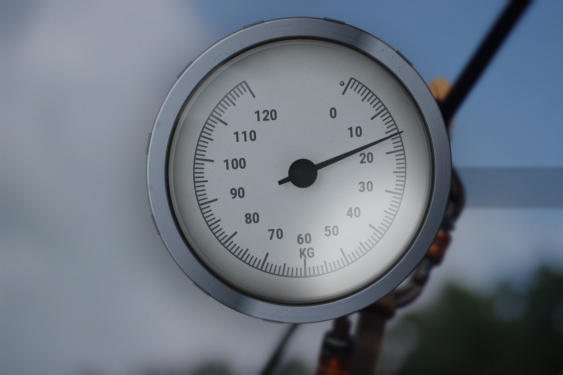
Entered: 16; kg
